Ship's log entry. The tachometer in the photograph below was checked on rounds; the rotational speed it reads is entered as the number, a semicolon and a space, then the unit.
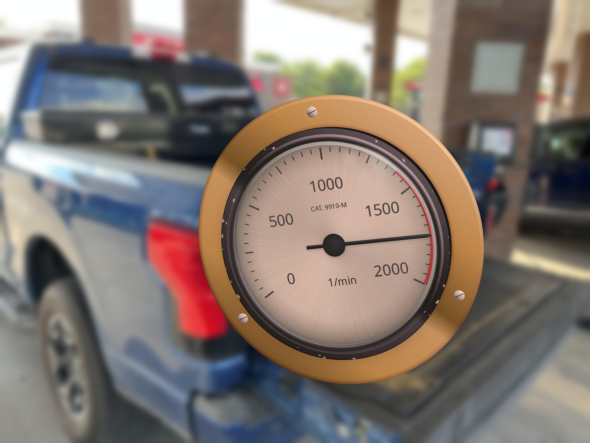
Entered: 1750; rpm
